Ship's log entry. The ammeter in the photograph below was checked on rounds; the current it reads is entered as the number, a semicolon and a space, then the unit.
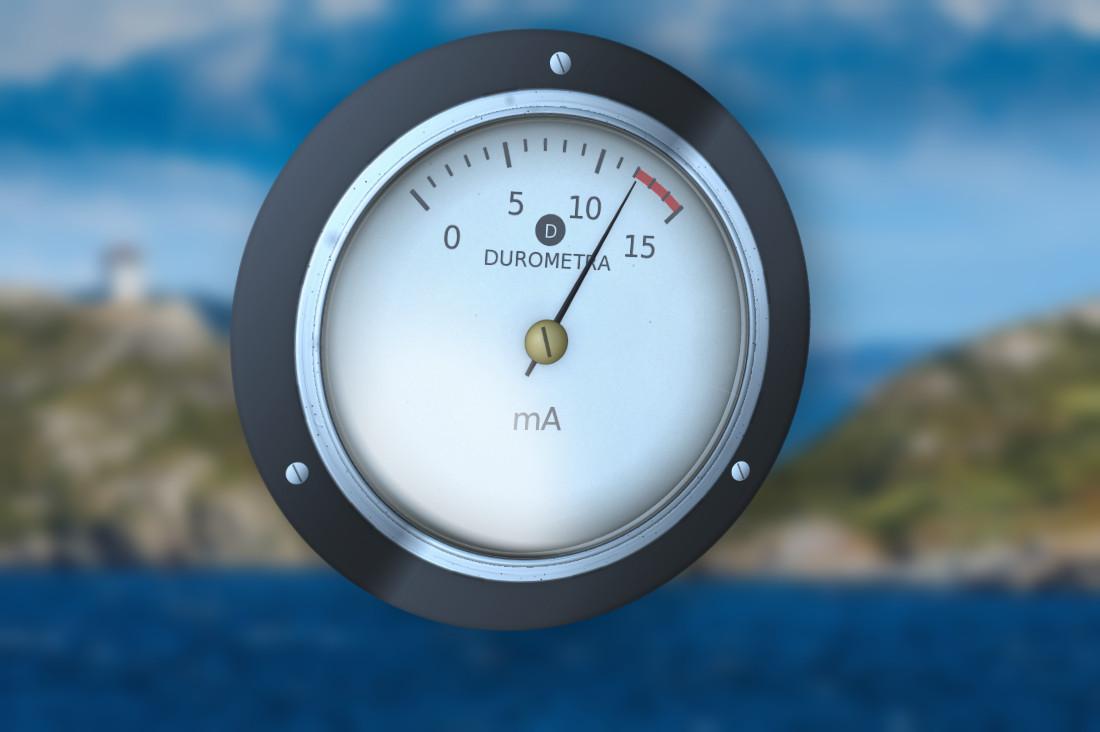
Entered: 12; mA
